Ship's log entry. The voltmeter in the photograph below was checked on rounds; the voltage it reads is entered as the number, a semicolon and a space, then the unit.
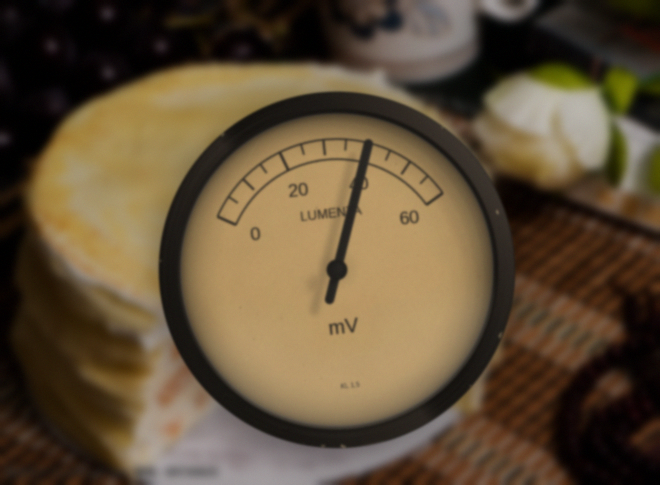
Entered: 40; mV
